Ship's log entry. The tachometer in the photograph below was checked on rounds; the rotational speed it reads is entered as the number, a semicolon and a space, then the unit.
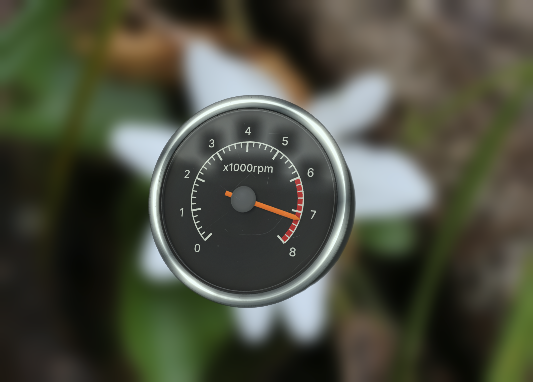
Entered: 7200; rpm
